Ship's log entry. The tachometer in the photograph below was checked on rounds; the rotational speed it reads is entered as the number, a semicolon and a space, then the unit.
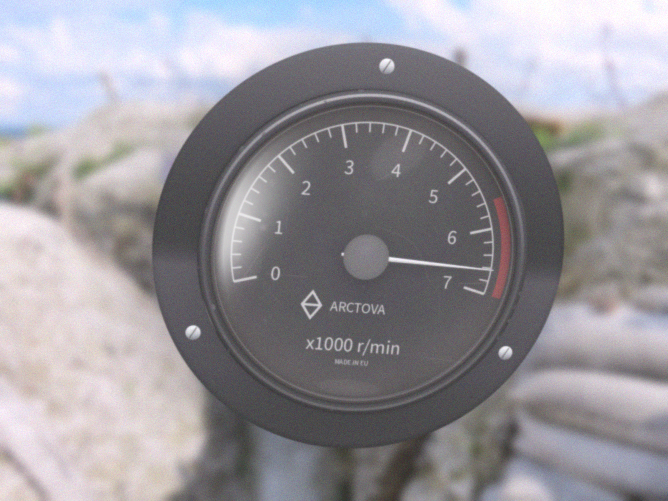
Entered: 6600; rpm
